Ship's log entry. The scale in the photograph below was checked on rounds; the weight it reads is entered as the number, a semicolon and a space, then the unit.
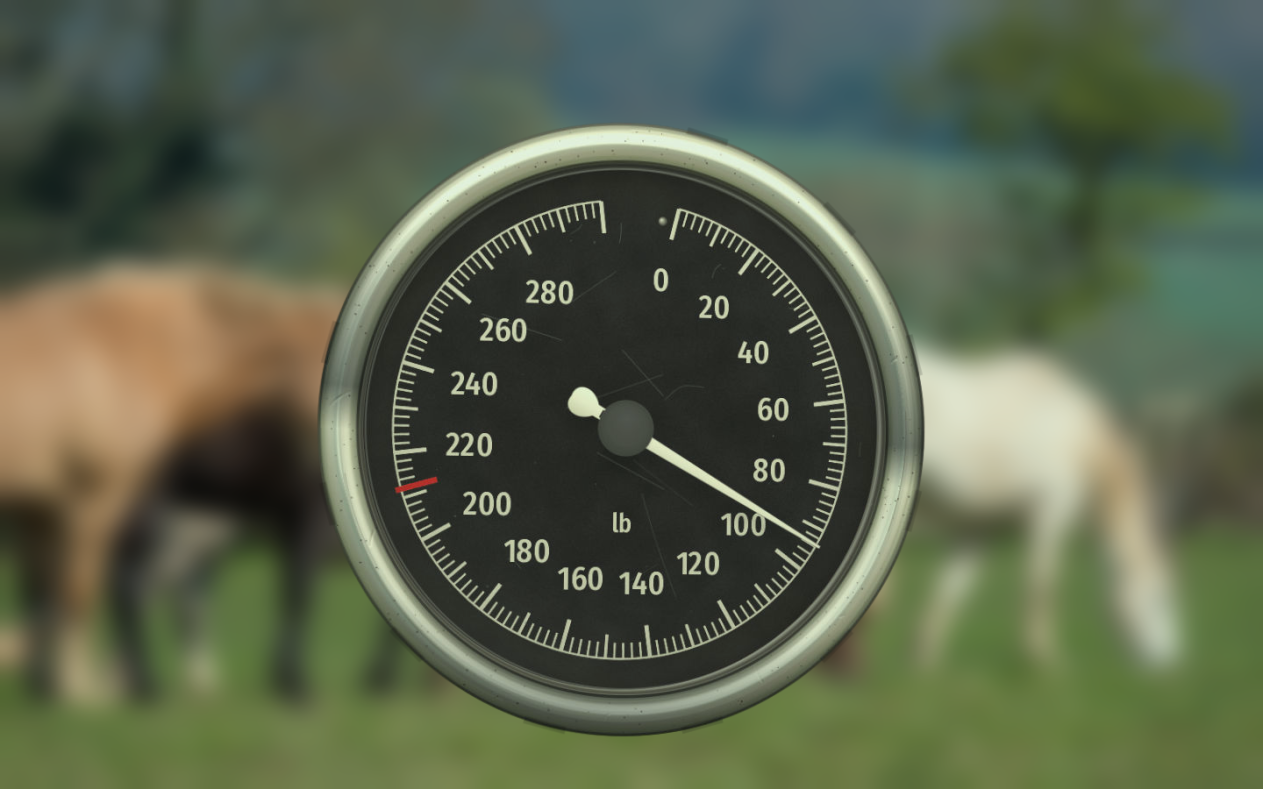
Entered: 94; lb
